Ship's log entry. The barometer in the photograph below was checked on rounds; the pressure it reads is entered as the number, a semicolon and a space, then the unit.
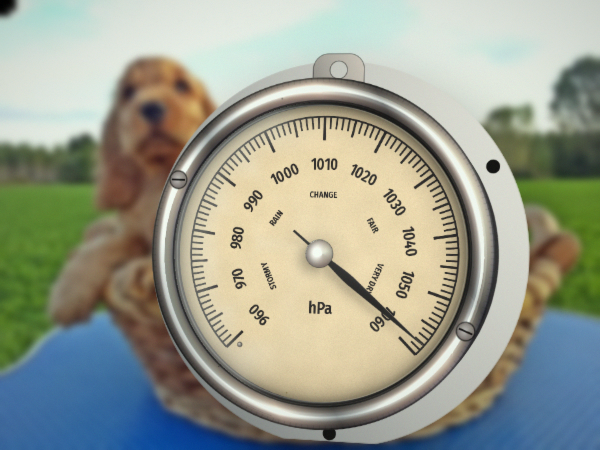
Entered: 1058; hPa
